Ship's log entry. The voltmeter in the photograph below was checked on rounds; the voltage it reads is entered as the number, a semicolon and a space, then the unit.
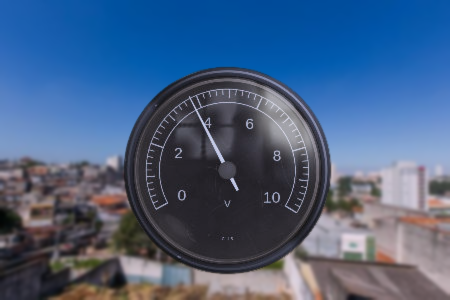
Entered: 3.8; V
